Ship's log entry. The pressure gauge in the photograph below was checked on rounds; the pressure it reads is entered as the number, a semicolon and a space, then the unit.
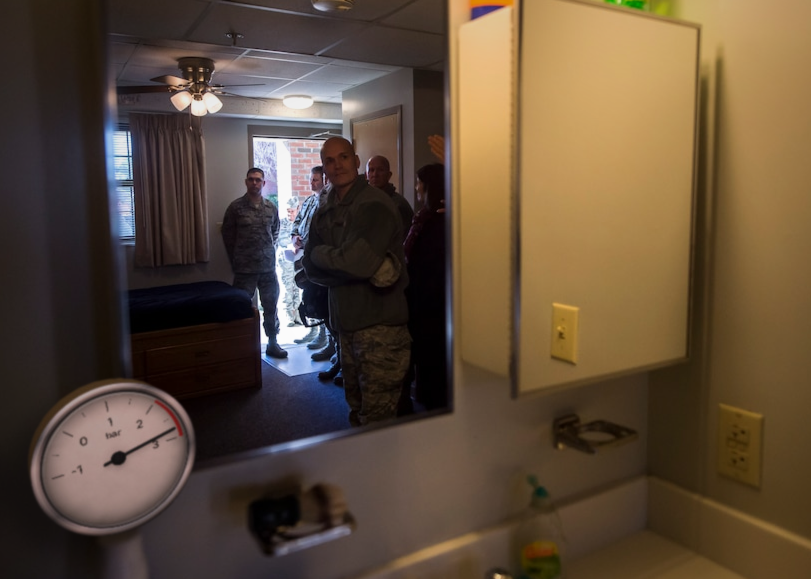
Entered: 2.75; bar
